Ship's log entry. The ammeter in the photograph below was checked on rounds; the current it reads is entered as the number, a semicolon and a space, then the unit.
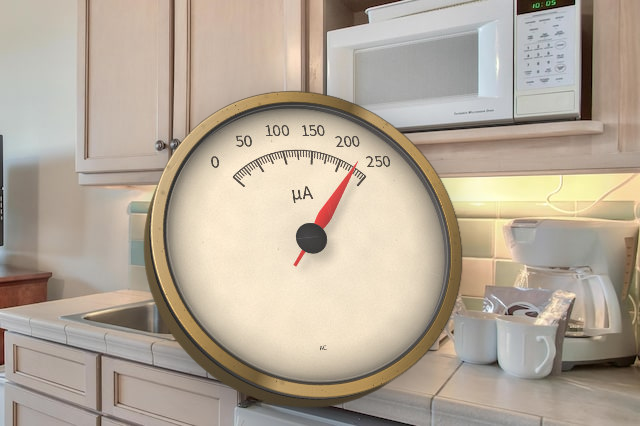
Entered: 225; µA
